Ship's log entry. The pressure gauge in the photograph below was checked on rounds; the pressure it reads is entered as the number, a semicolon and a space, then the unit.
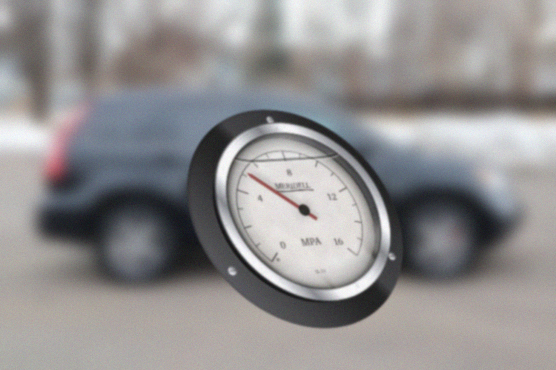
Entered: 5; MPa
